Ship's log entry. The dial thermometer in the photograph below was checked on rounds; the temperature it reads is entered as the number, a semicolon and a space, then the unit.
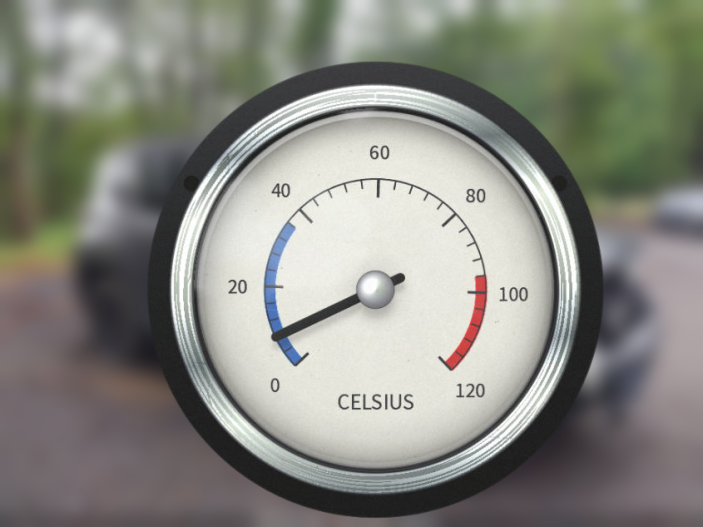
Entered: 8; °C
